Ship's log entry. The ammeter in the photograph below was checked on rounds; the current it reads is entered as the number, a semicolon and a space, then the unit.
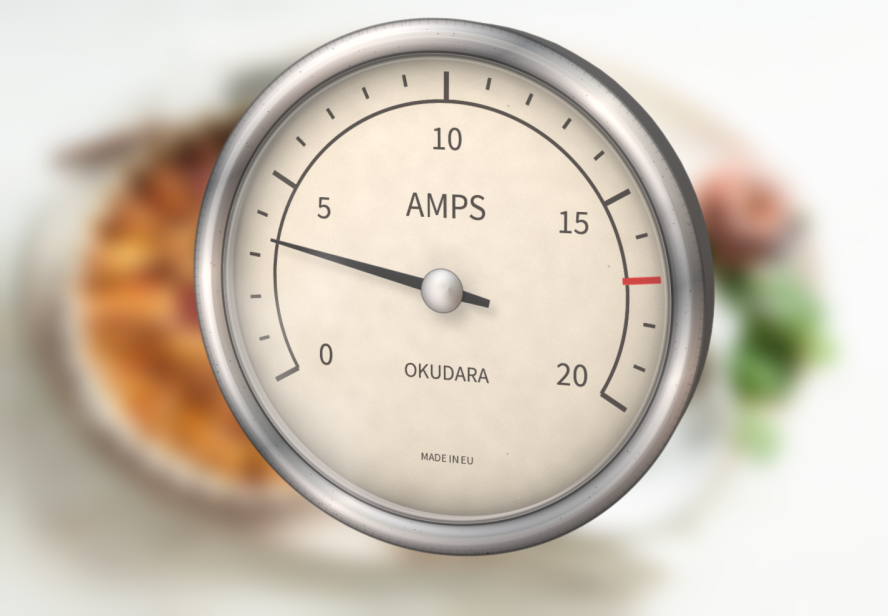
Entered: 3.5; A
